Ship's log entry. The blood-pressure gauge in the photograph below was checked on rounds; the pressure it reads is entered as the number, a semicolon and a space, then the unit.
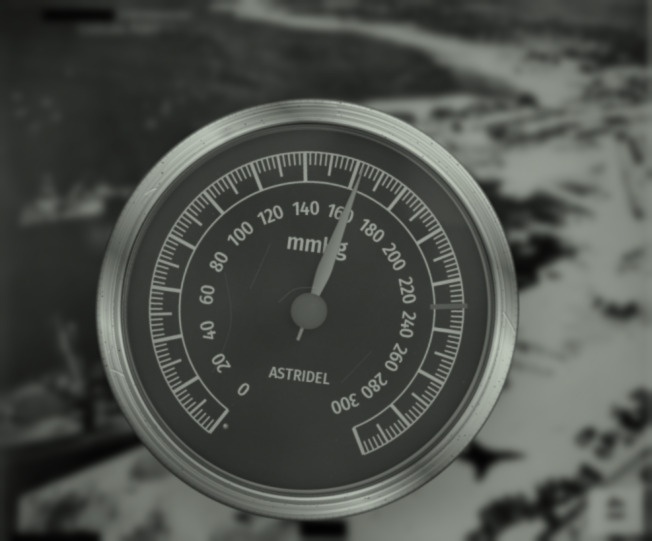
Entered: 162; mmHg
